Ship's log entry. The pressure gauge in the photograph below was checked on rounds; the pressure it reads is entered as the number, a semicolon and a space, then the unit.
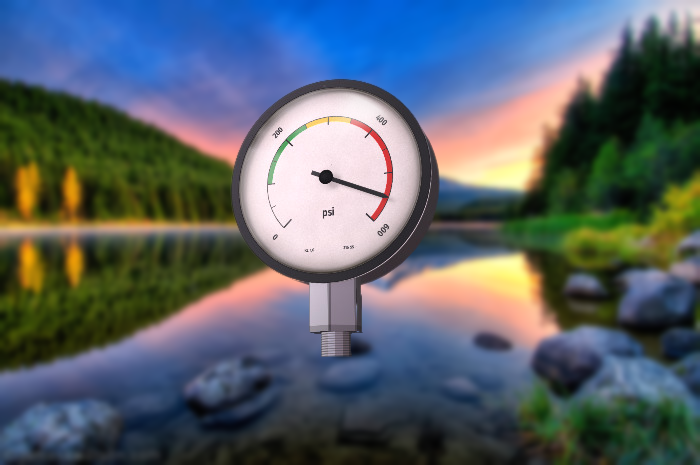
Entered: 550; psi
